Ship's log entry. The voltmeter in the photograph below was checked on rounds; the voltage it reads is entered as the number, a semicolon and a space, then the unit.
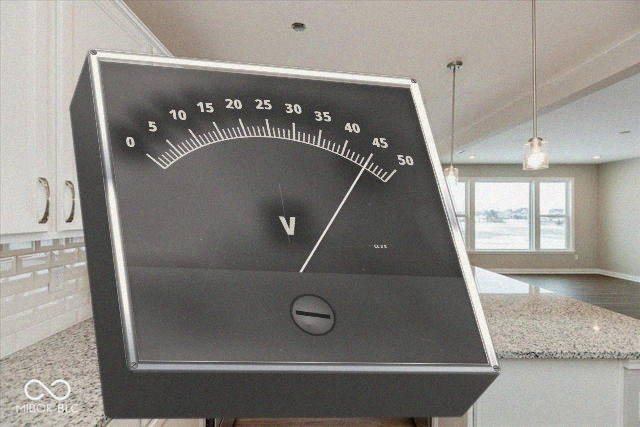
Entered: 45; V
